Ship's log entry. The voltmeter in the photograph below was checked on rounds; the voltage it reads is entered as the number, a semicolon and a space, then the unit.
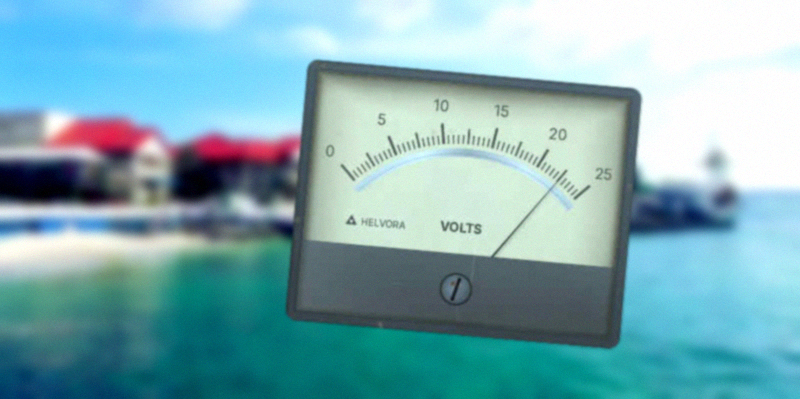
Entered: 22.5; V
